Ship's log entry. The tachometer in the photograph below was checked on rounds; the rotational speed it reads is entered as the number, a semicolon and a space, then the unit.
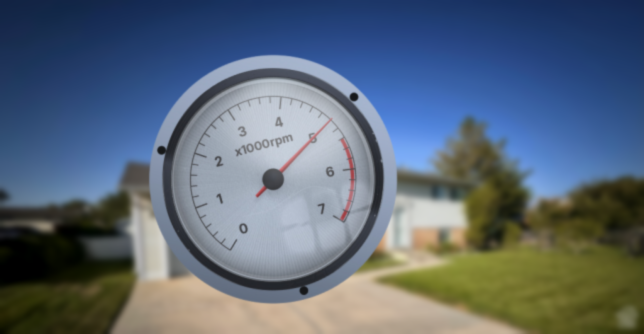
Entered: 5000; rpm
